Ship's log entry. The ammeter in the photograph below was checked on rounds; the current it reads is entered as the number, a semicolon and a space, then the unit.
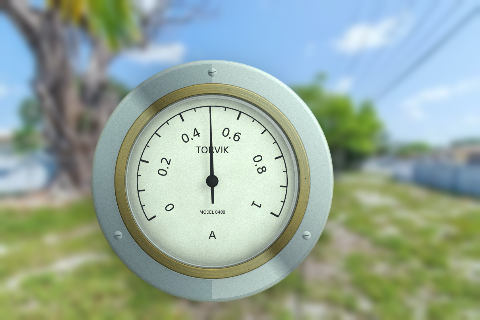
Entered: 0.5; A
